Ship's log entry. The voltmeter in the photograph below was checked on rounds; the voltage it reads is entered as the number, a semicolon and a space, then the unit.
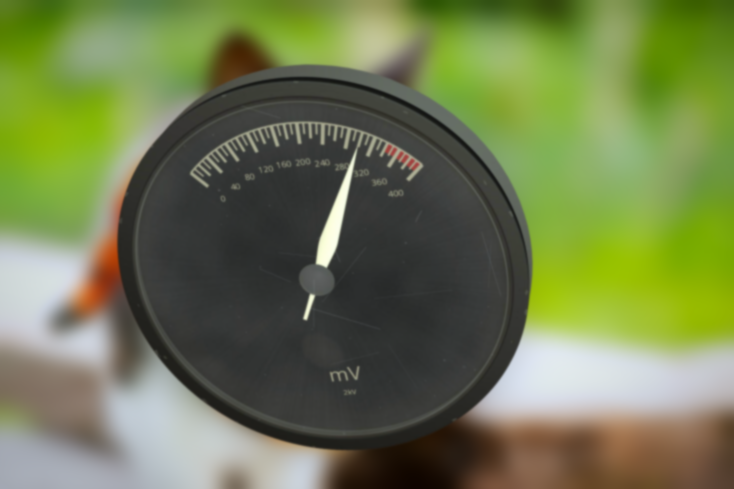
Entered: 300; mV
